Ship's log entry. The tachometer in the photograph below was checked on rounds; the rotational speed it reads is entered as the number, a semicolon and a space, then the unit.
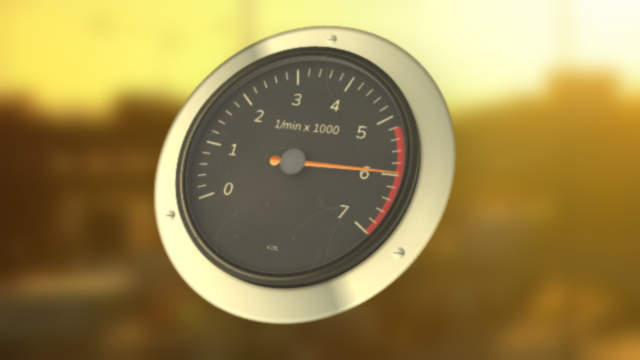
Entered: 6000; rpm
